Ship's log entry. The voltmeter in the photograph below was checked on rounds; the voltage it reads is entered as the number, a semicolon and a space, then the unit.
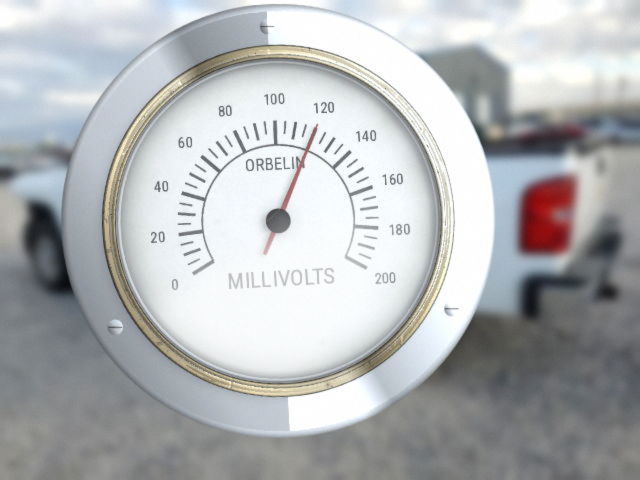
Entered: 120; mV
